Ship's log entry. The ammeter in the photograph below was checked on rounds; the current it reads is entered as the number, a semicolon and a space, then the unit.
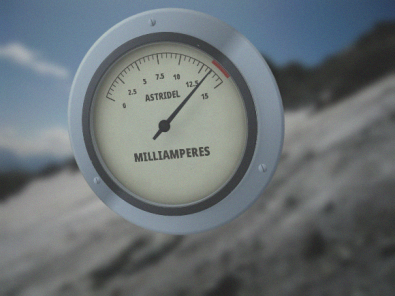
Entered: 13.5; mA
